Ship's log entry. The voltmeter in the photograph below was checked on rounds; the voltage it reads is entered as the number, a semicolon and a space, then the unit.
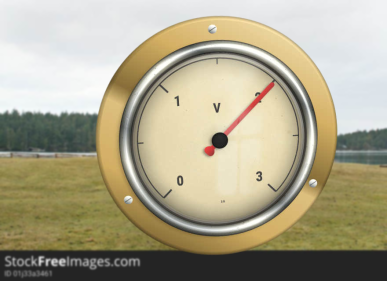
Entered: 2; V
